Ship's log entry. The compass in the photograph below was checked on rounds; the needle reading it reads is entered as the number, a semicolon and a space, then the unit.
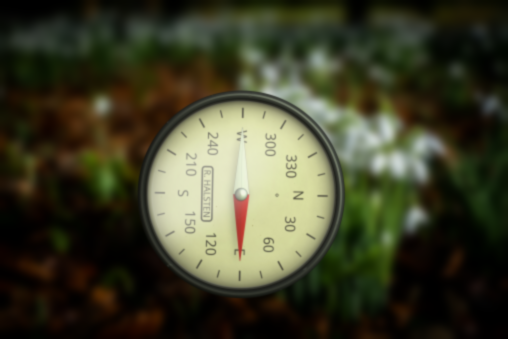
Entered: 90; °
